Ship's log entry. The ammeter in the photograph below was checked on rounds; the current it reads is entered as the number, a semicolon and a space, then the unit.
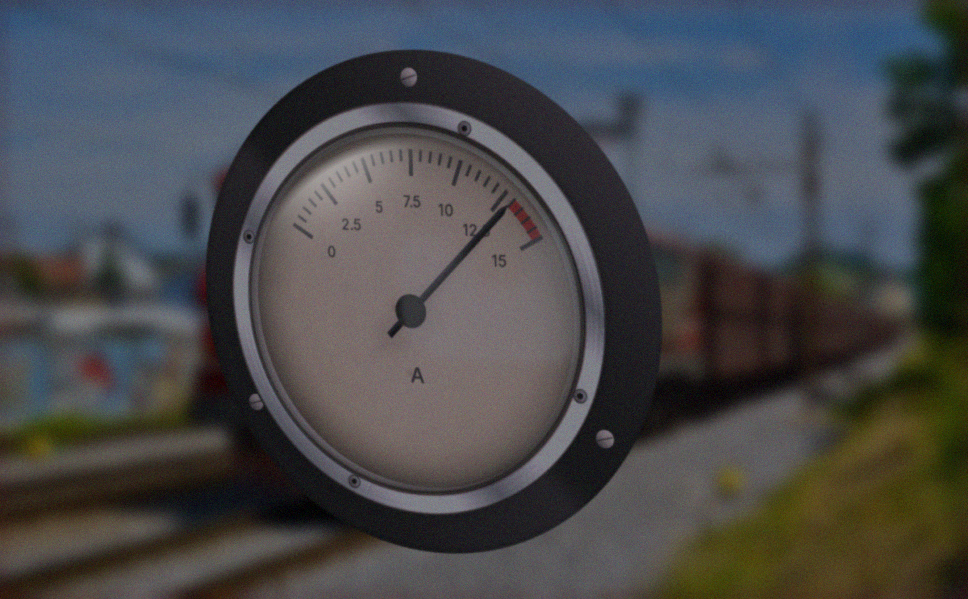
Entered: 13; A
